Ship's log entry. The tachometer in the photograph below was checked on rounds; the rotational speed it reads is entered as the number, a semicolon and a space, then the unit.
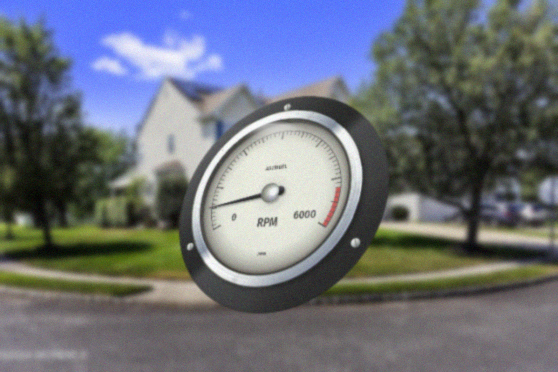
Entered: 500; rpm
